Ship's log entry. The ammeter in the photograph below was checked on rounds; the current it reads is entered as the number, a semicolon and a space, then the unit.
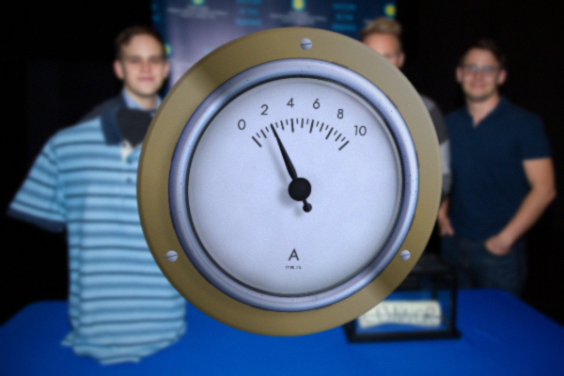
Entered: 2; A
